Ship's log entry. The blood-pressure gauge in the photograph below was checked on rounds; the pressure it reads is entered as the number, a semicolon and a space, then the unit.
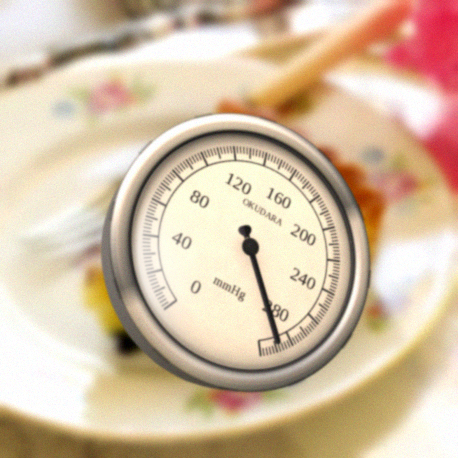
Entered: 290; mmHg
